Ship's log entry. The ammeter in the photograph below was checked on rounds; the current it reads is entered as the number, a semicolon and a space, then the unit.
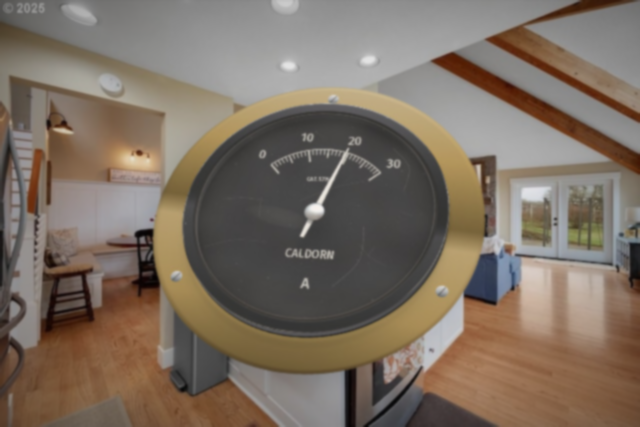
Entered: 20; A
